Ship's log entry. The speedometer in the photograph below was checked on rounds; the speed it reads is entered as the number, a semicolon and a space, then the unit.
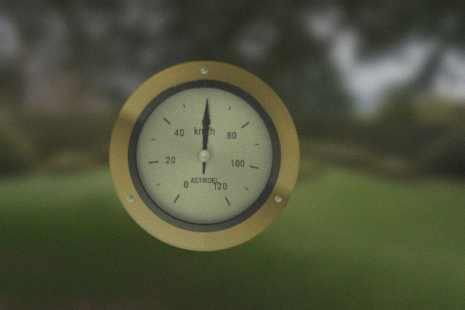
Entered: 60; km/h
